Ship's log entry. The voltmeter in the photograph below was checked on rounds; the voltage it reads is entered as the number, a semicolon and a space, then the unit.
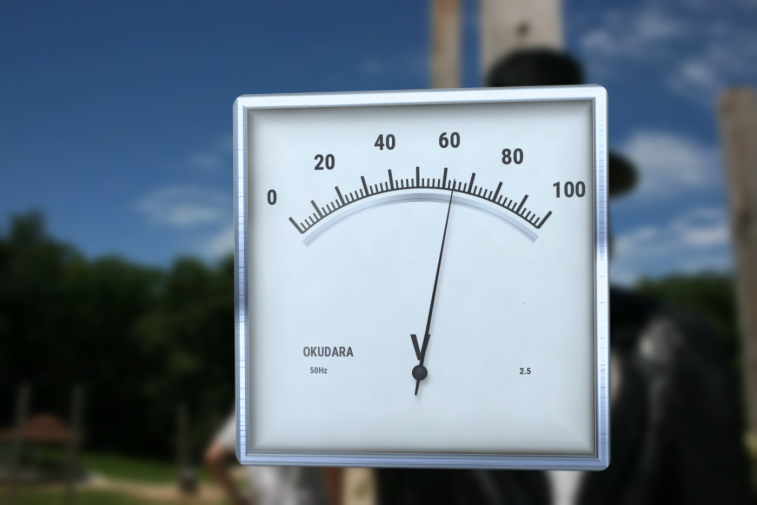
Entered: 64; V
